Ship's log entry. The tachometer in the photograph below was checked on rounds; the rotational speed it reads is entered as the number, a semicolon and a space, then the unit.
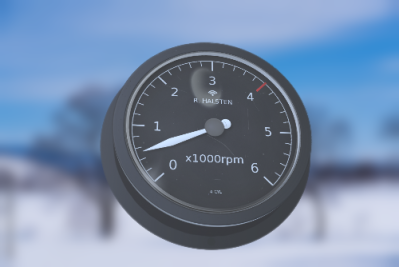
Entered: 500; rpm
